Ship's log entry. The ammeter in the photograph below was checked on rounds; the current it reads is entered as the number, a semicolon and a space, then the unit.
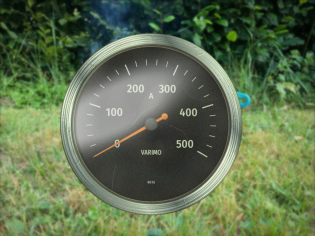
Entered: 0; A
